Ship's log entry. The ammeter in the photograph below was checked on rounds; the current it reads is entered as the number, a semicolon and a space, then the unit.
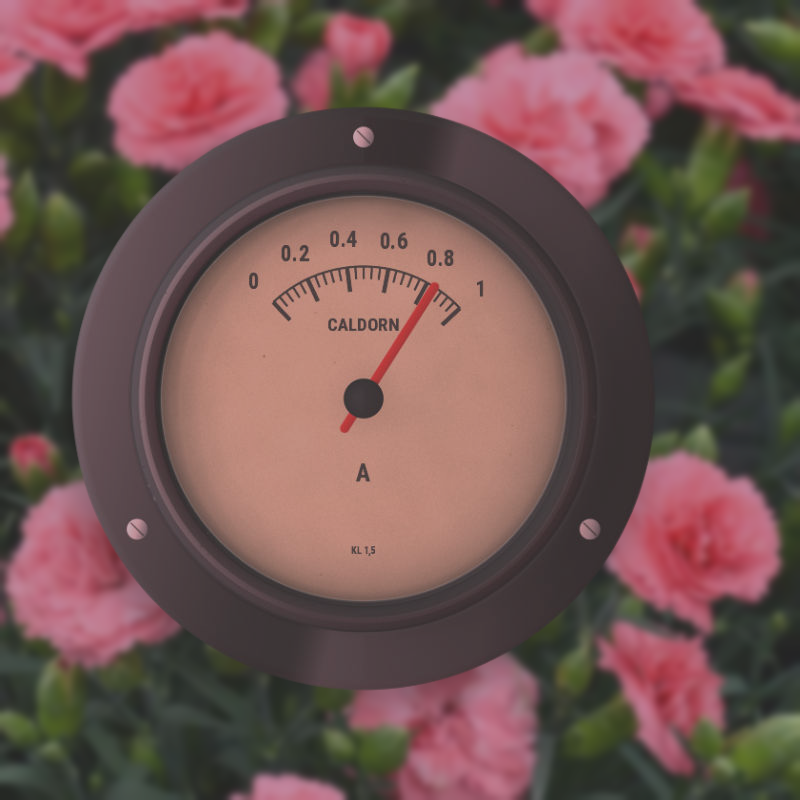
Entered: 0.84; A
